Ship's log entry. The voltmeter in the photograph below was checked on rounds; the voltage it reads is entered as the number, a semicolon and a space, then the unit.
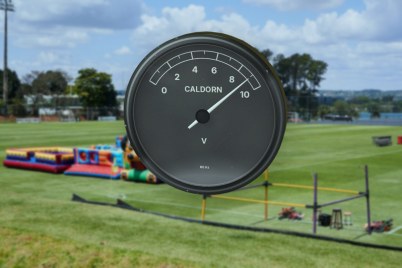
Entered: 9; V
